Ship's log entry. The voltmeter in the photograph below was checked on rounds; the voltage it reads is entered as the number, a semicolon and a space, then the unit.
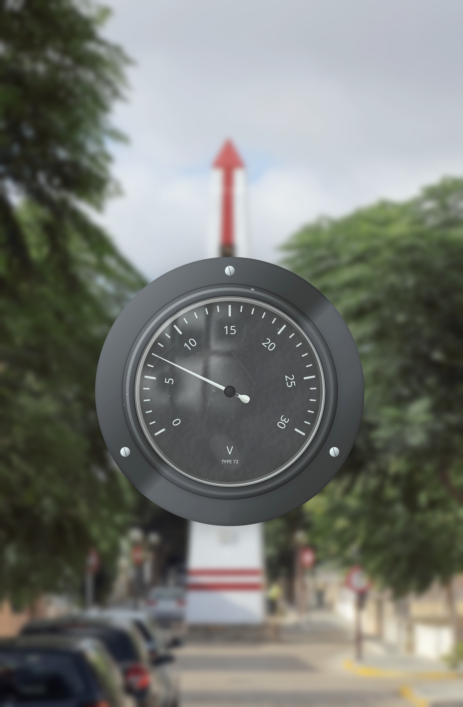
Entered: 7; V
